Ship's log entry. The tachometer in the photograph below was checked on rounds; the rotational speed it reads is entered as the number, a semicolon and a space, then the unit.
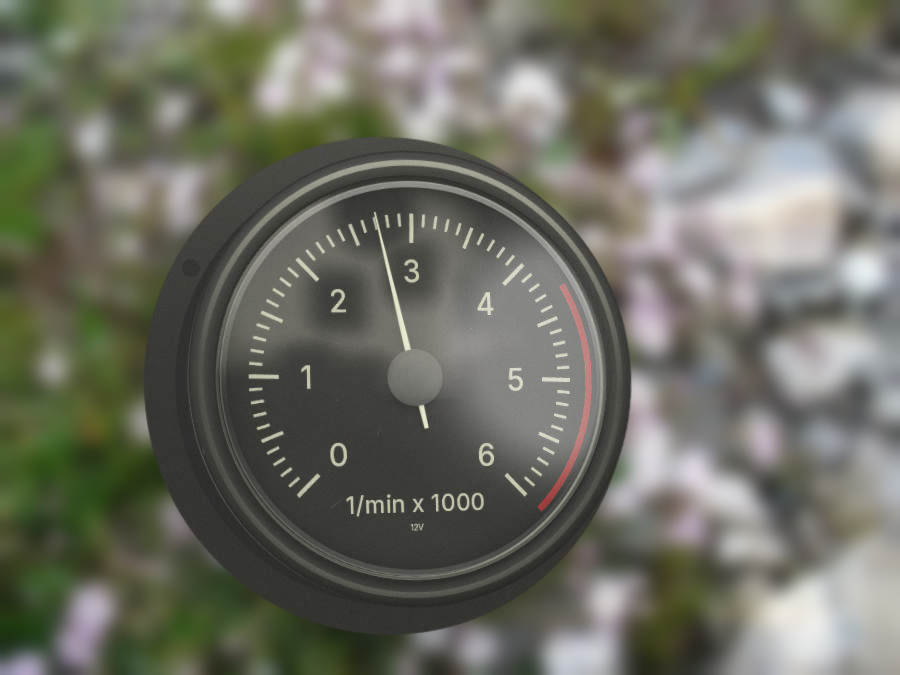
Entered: 2700; rpm
